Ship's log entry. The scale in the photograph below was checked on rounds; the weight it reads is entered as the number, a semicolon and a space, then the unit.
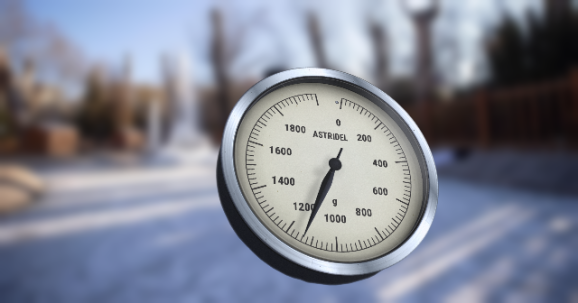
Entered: 1140; g
